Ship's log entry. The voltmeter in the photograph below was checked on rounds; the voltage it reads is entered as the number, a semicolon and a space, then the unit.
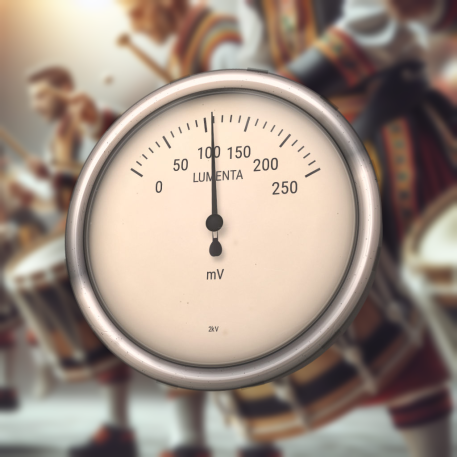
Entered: 110; mV
